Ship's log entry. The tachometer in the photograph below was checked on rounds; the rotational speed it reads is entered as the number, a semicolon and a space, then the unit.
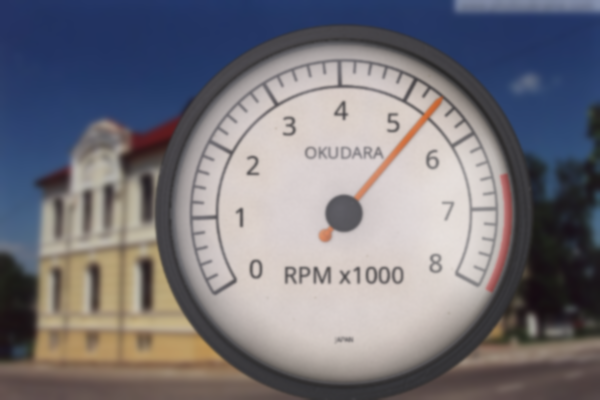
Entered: 5400; rpm
